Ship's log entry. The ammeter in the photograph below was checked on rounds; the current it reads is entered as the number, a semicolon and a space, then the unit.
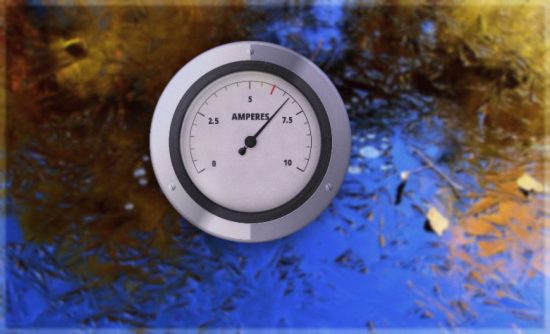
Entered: 6.75; A
